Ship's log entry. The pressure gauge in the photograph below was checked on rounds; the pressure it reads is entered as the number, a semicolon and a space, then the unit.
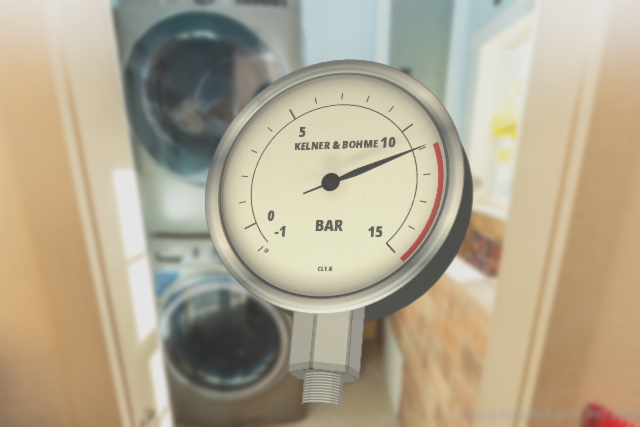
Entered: 11; bar
